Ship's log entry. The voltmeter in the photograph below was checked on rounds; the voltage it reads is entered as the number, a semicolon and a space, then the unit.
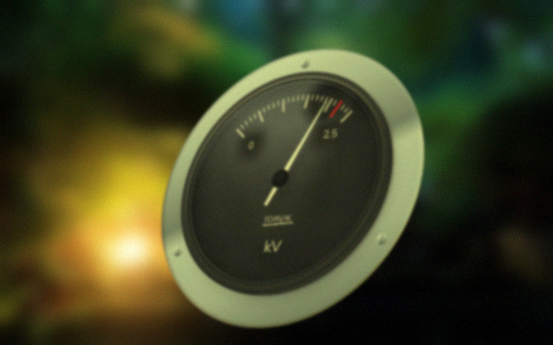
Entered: 2; kV
